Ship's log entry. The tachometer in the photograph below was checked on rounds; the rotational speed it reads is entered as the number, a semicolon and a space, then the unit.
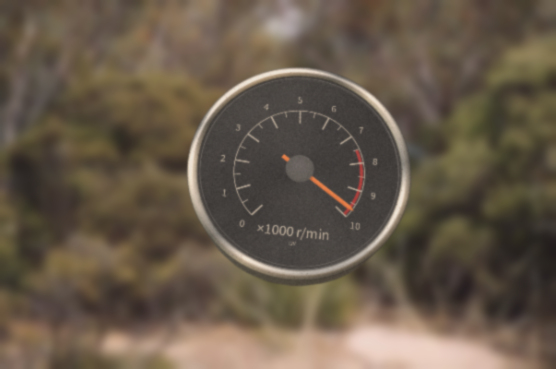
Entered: 9750; rpm
